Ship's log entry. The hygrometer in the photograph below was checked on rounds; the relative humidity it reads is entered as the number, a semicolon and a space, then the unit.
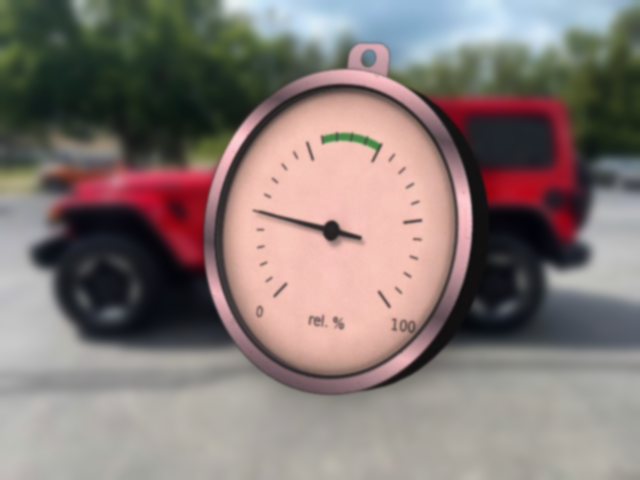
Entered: 20; %
